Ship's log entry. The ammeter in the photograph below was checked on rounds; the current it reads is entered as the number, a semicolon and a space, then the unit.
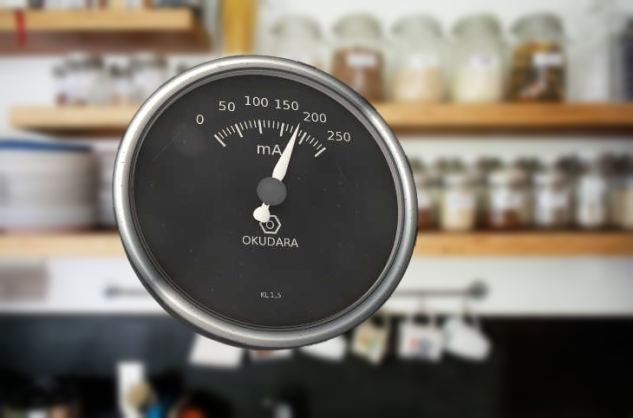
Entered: 180; mA
